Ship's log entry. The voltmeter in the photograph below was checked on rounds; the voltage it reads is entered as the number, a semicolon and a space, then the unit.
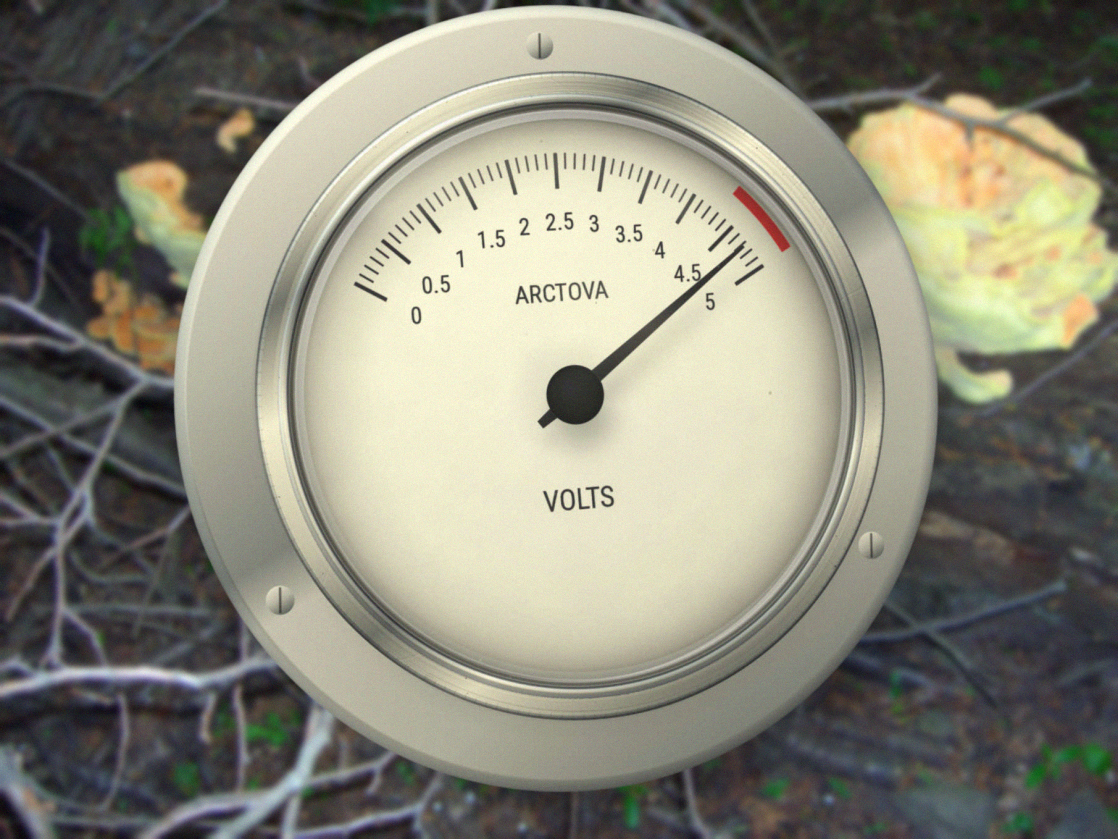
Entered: 4.7; V
